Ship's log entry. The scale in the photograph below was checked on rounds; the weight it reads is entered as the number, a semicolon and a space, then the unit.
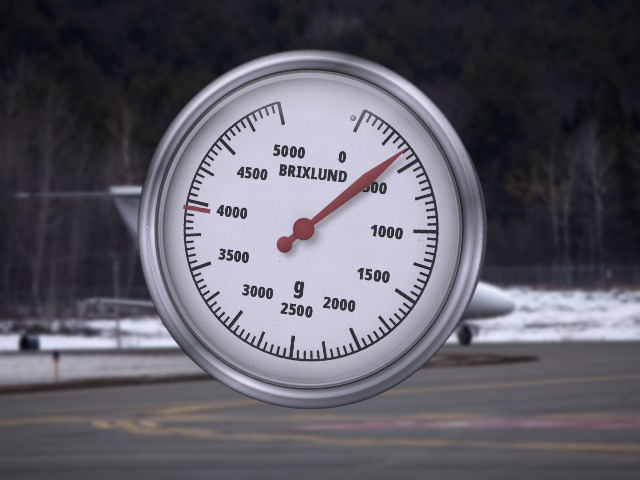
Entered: 400; g
